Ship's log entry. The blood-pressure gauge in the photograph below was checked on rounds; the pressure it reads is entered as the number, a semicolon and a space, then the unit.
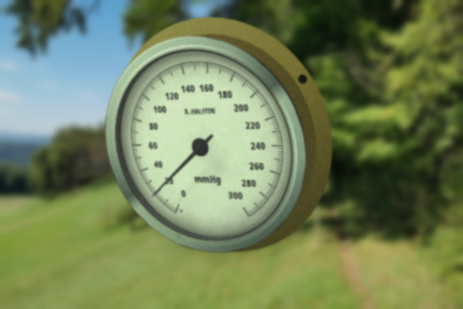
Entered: 20; mmHg
